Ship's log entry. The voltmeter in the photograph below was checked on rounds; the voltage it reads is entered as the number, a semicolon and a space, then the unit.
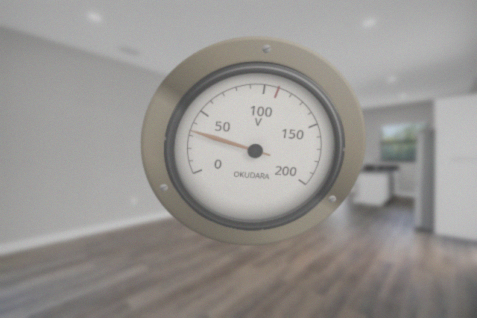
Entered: 35; V
